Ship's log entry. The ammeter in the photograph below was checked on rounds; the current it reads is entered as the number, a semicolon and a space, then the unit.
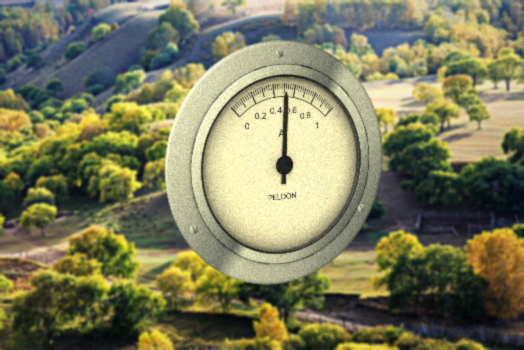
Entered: 0.5; A
